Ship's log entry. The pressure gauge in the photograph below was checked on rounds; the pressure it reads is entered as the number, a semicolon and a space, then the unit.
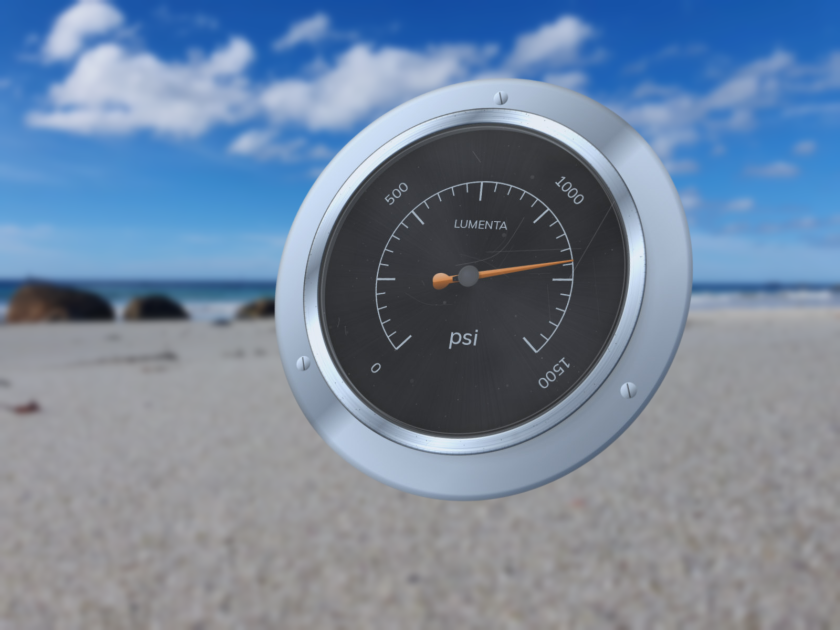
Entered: 1200; psi
